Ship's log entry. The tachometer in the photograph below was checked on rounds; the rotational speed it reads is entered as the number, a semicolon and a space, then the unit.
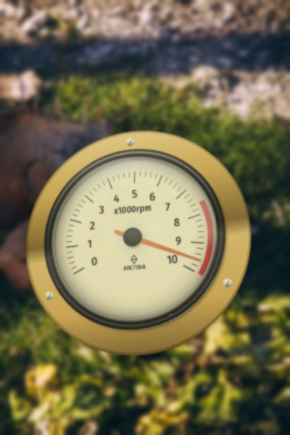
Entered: 9600; rpm
